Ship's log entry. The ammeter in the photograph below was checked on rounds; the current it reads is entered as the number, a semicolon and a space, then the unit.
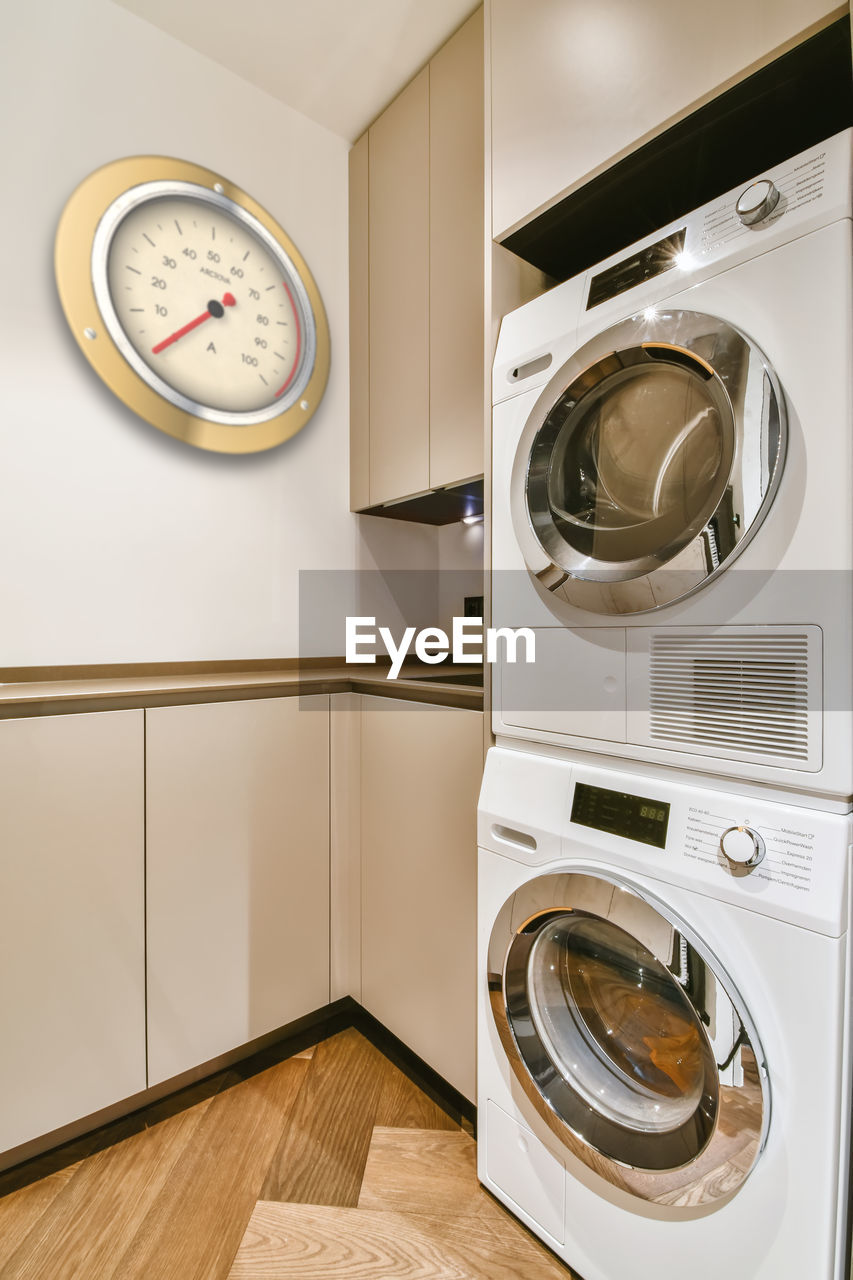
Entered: 0; A
